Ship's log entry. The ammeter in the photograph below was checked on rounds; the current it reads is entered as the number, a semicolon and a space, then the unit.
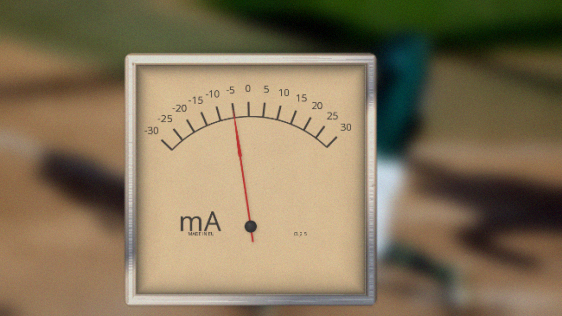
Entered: -5; mA
